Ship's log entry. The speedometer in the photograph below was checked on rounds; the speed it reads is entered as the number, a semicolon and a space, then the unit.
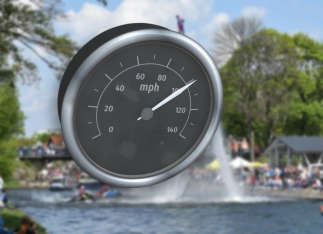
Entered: 100; mph
